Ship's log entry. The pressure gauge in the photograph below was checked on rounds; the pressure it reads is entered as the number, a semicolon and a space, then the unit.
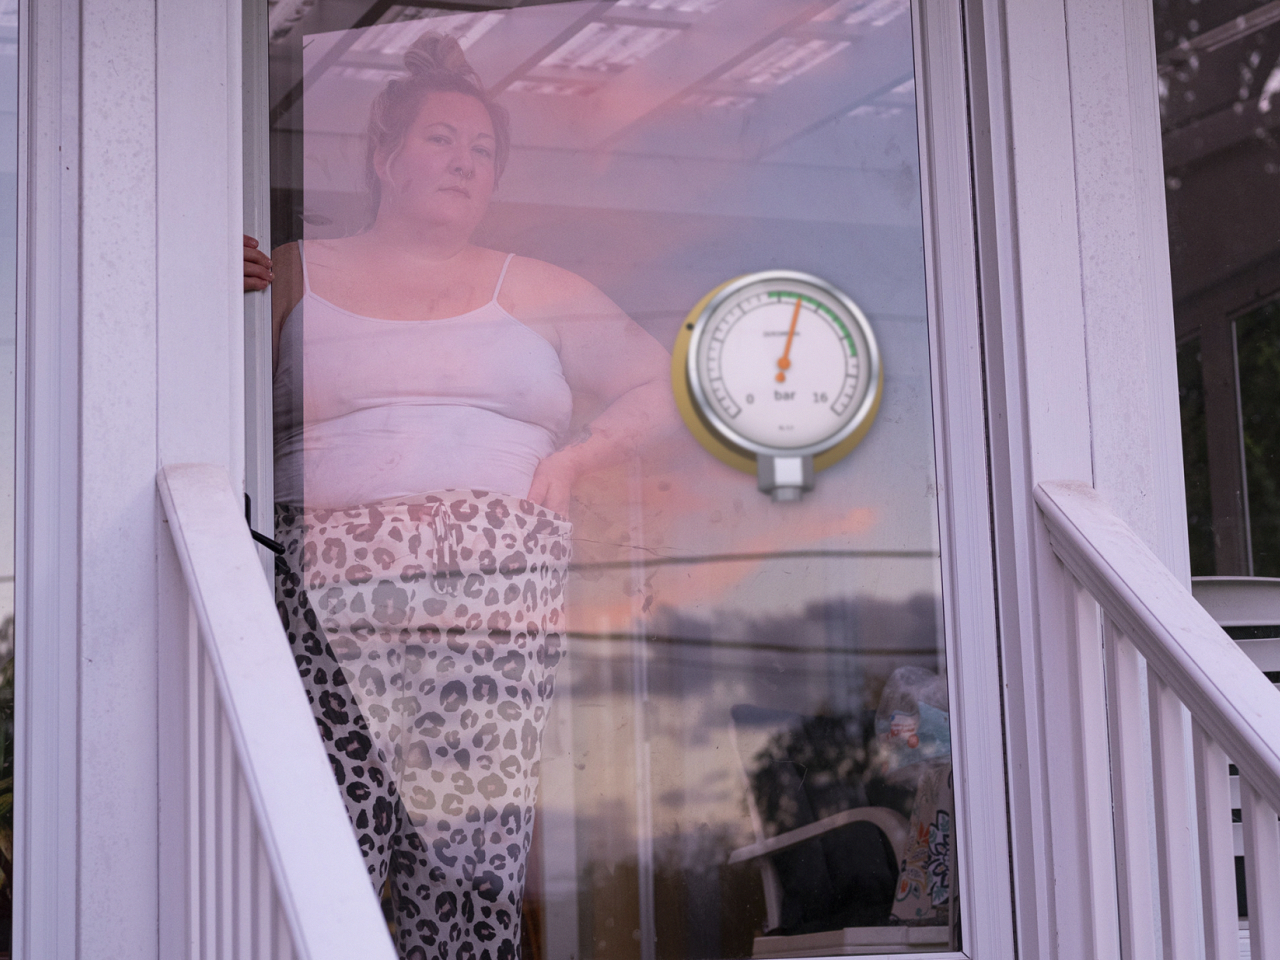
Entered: 9; bar
